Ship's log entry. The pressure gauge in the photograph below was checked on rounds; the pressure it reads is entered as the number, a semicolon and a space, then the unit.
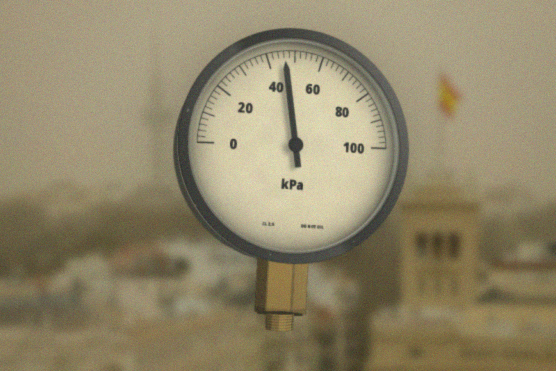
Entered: 46; kPa
